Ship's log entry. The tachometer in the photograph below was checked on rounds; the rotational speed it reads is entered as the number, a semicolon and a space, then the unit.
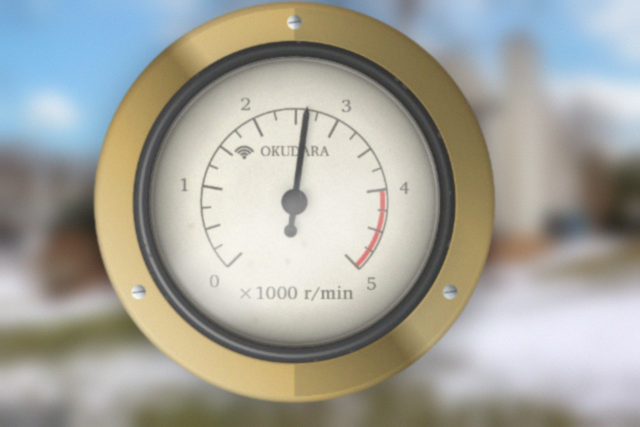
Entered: 2625; rpm
